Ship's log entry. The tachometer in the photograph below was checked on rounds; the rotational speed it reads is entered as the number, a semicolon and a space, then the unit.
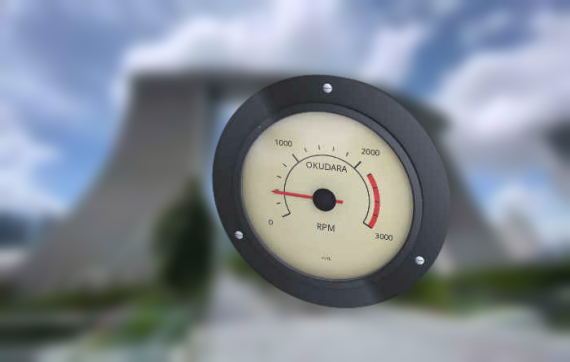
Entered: 400; rpm
